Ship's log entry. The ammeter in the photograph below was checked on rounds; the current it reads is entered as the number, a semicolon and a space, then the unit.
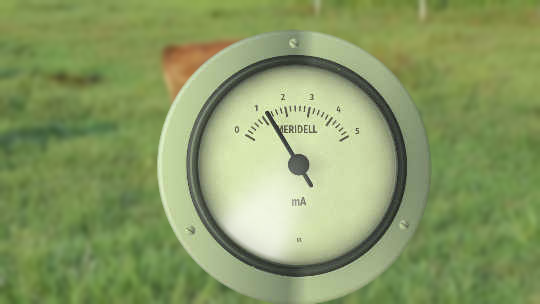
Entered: 1.2; mA
